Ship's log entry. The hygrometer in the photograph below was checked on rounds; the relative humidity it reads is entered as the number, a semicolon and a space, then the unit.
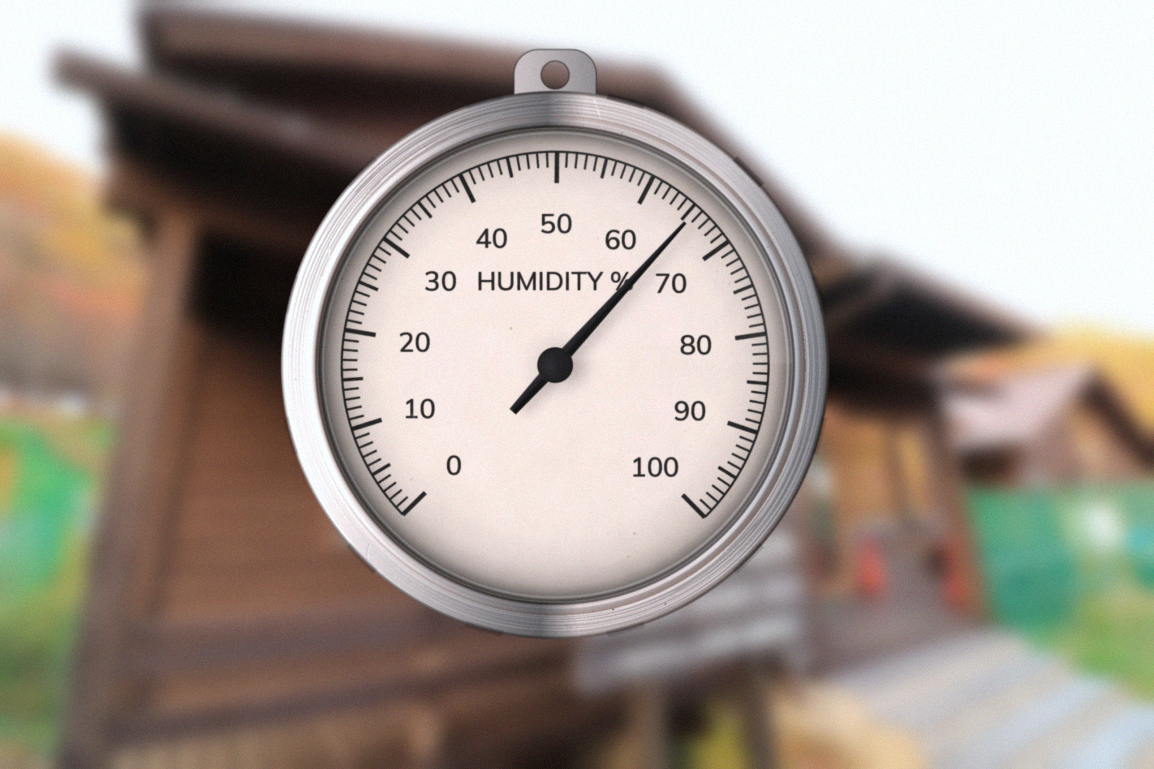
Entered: 65.5; %
